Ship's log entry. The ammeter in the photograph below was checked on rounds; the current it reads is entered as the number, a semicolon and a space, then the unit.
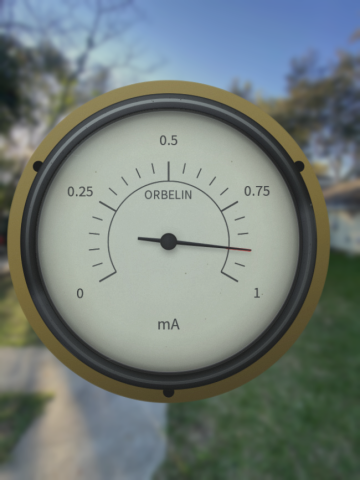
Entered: 0.9; mA
